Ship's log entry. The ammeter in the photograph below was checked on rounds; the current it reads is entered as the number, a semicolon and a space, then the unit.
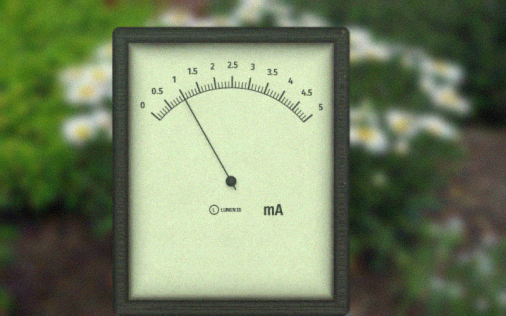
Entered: 1; mA
